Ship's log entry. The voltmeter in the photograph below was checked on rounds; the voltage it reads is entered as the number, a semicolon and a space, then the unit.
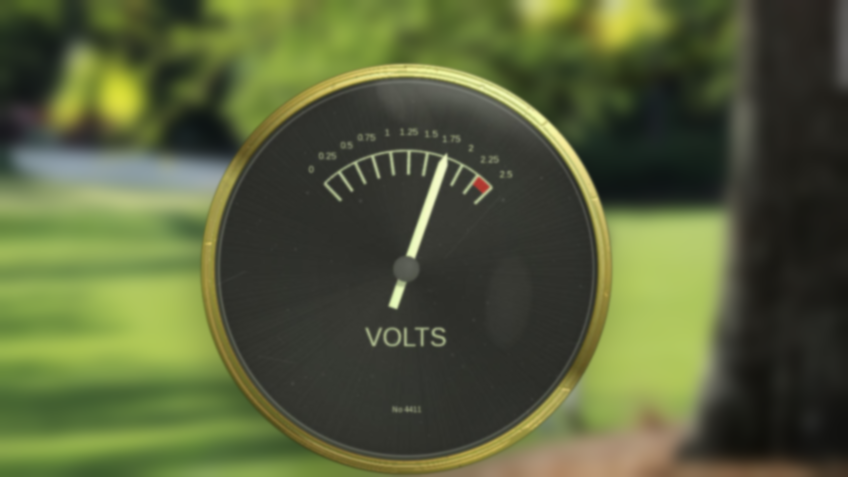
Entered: 1.75; V
